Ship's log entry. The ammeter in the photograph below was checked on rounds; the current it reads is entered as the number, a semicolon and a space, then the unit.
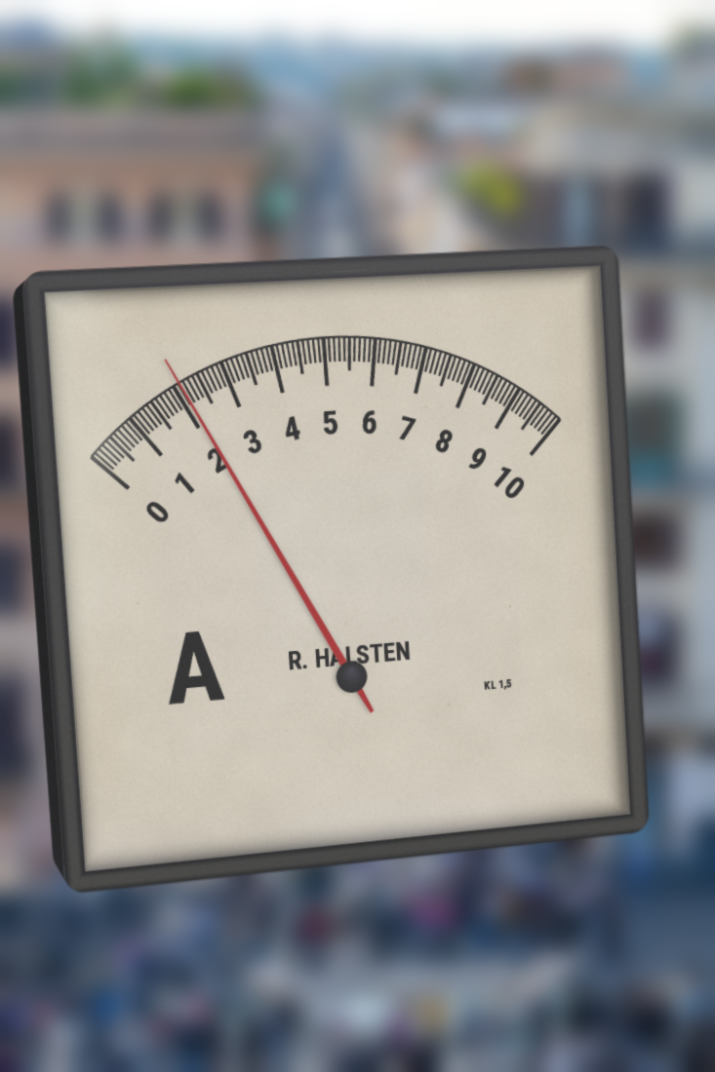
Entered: 2.1; A
